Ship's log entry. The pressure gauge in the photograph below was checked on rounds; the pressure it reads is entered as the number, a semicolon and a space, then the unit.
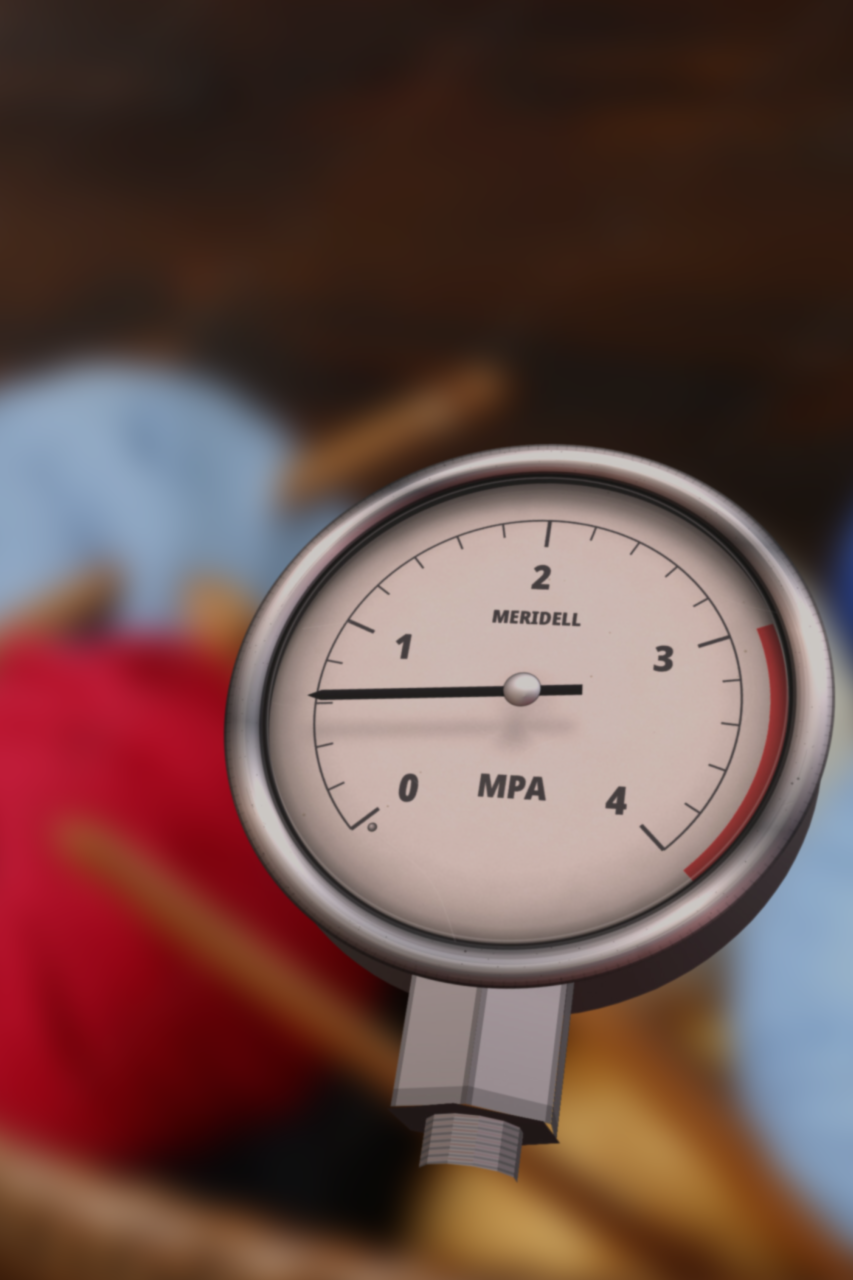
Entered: 0.6; MPa
